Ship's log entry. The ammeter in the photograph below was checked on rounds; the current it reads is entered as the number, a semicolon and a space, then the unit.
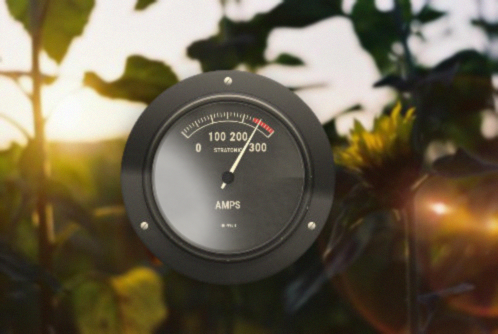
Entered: 250; A
